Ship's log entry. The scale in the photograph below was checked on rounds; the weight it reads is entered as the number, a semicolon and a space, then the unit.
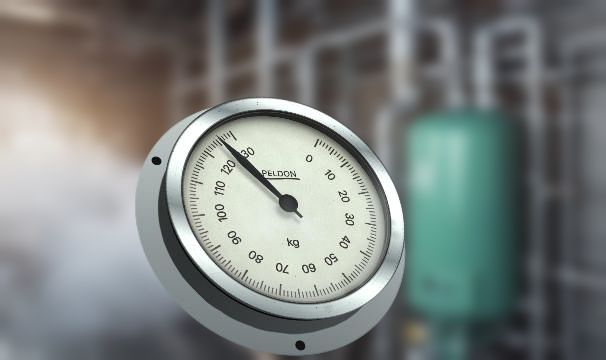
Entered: 125; kg
